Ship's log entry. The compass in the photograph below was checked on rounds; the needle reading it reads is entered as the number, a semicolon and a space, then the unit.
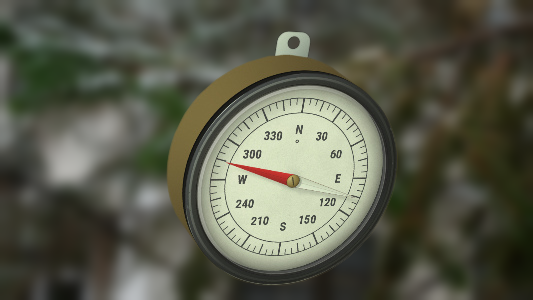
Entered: 285; °
